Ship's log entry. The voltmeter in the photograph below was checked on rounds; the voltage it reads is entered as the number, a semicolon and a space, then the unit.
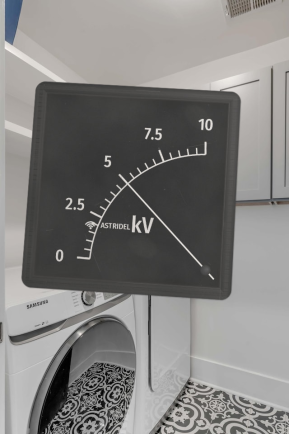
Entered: 5; kV
